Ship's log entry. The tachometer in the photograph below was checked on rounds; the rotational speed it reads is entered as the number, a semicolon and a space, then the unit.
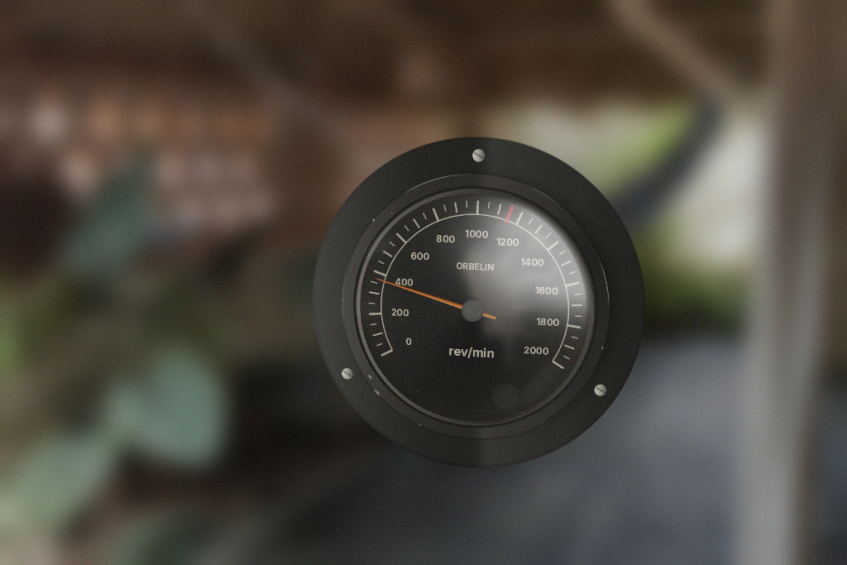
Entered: 375; rpm
